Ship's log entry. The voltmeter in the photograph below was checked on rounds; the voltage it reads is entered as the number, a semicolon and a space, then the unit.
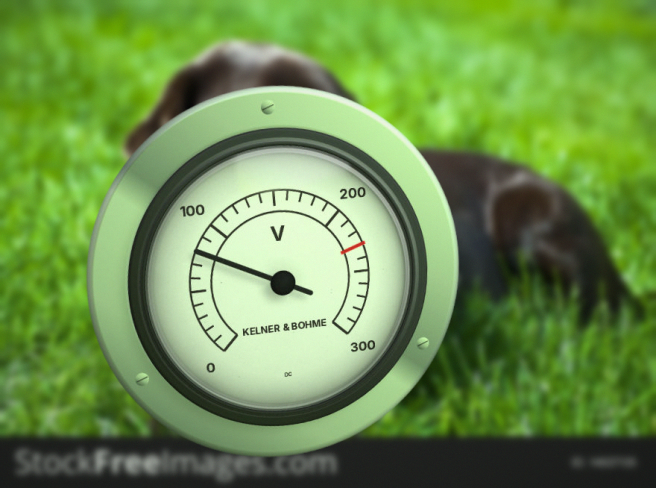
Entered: 80; V
